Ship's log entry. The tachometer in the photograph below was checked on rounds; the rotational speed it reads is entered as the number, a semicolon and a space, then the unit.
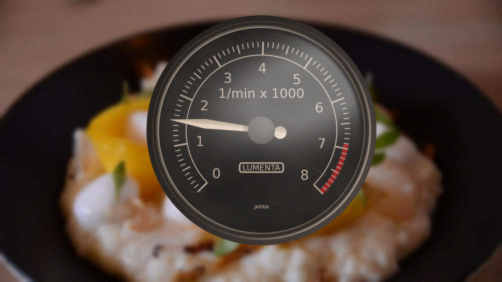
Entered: 1500; rpm
